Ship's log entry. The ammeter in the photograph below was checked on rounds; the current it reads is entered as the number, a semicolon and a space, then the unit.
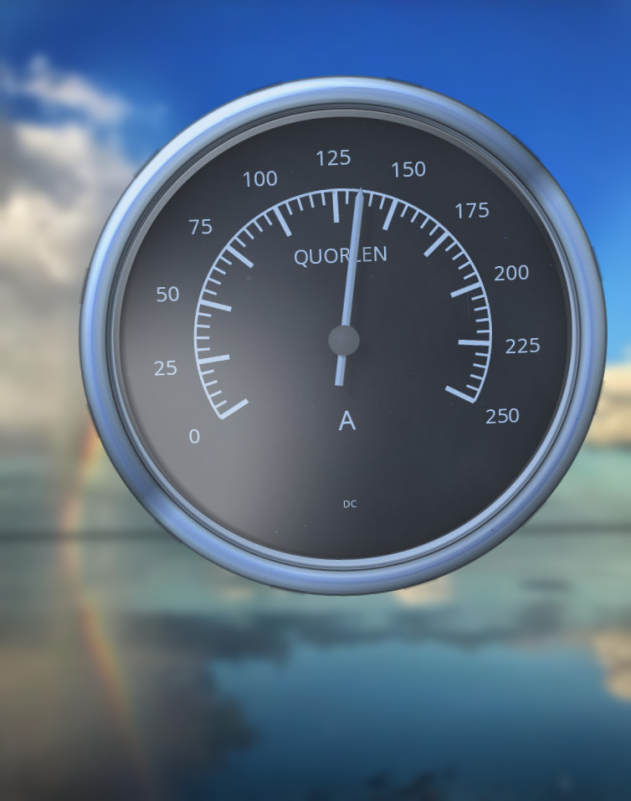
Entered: 135; A
